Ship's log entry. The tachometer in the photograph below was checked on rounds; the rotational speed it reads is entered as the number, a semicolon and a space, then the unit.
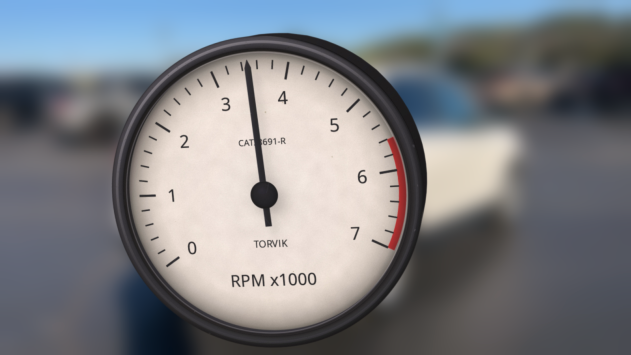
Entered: 3500; rpm
